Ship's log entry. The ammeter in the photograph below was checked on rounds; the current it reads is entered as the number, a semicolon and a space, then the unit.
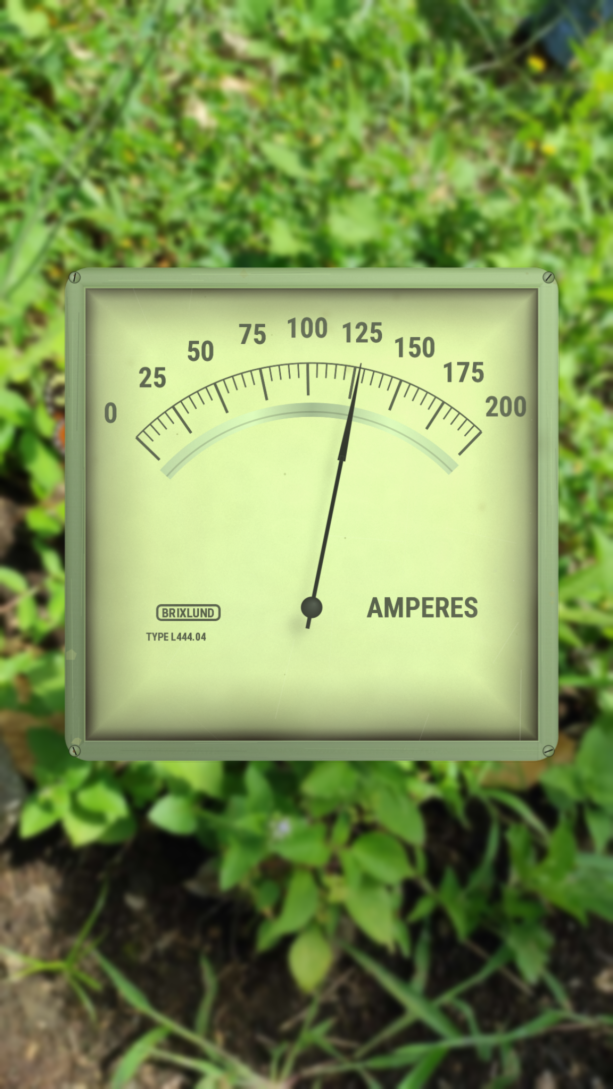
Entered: 127.5; A
